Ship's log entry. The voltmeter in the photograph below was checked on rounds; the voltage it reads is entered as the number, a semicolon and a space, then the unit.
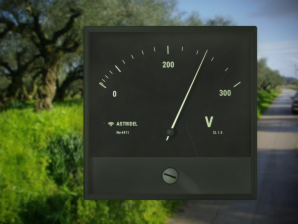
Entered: 250; V
